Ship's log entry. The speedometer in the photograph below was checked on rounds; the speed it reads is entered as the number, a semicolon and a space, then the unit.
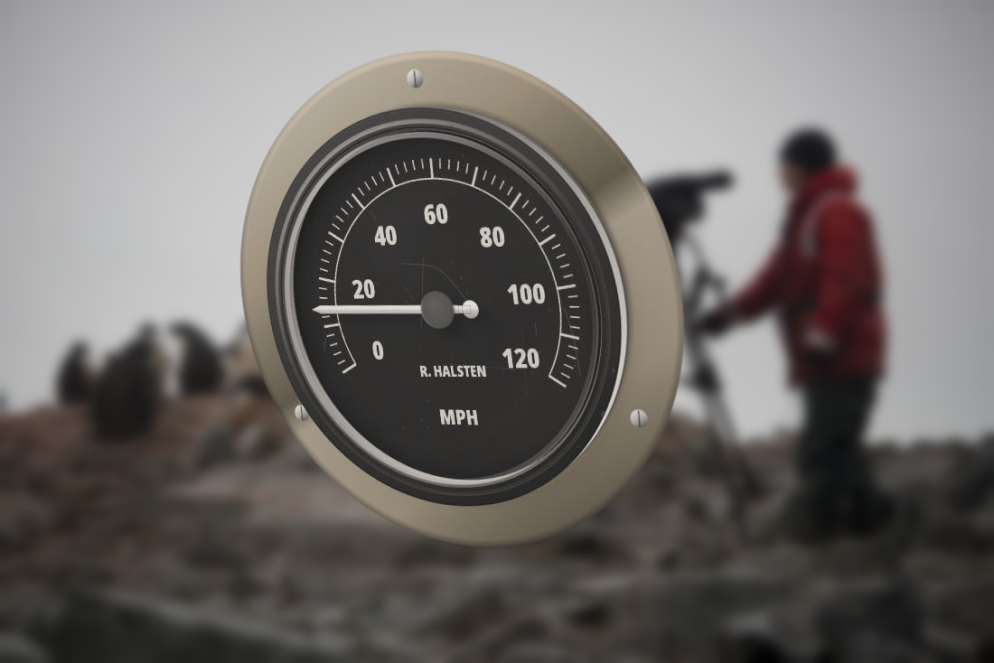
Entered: 14; mph
